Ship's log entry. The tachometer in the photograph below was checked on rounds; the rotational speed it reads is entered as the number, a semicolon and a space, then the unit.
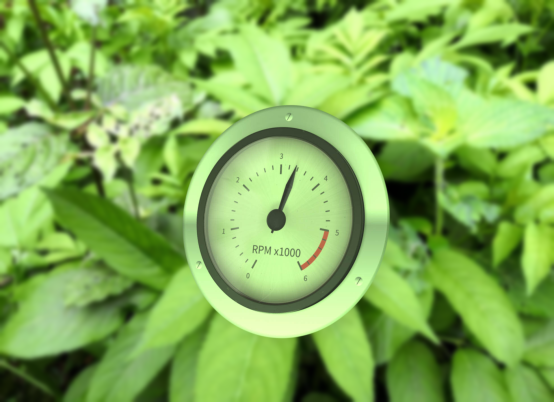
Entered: 3400; rpm
